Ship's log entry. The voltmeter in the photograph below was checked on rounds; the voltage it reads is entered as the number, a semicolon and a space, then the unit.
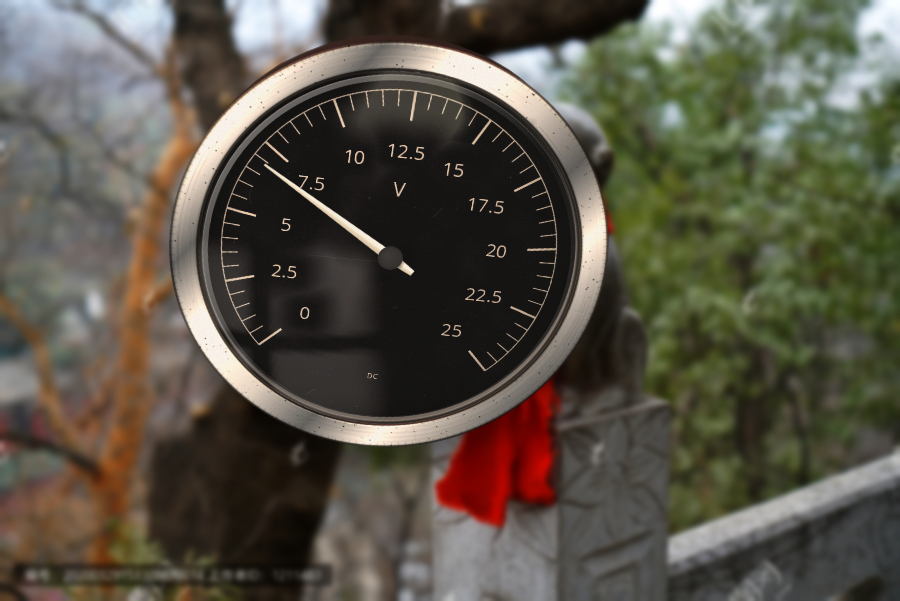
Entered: 7; V
